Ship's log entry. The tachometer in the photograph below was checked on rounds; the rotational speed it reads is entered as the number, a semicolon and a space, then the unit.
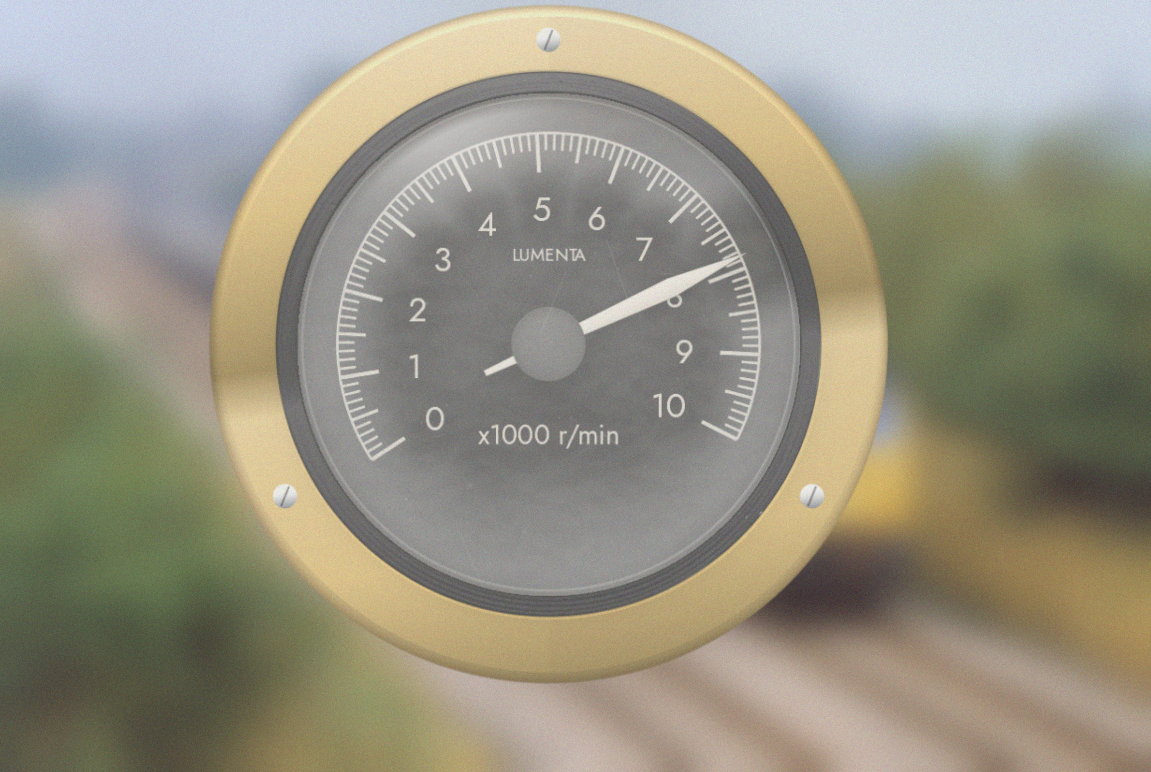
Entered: 7850; rpm
